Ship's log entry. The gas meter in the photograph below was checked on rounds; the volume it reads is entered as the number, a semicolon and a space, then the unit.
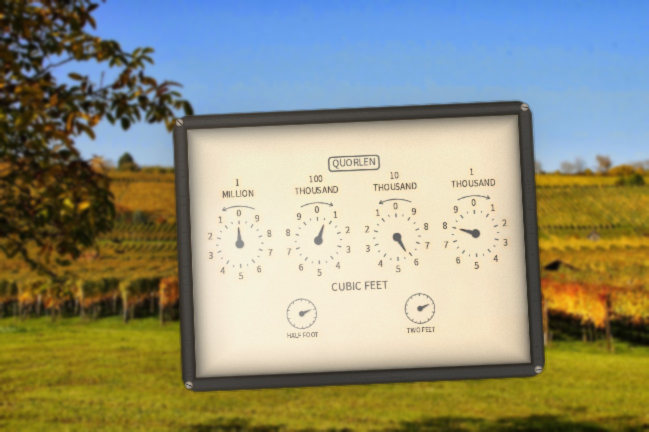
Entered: 5800; ft³
